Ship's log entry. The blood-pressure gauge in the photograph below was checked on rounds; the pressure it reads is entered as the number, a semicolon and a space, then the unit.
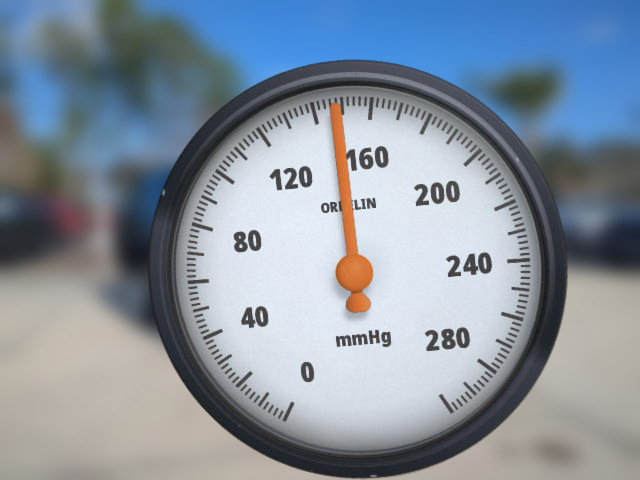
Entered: 148; mmHg
